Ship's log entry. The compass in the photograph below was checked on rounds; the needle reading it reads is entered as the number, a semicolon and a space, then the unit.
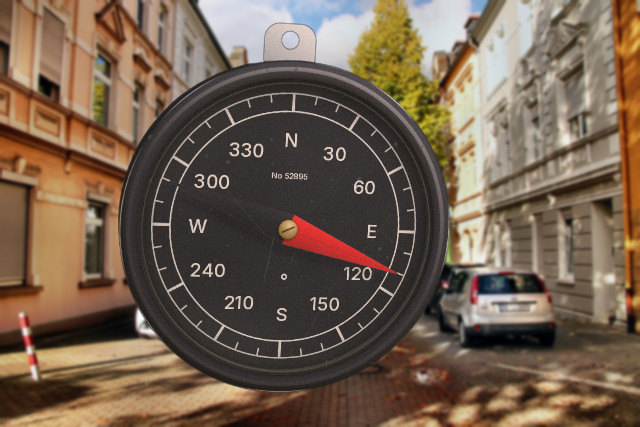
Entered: 110; °
